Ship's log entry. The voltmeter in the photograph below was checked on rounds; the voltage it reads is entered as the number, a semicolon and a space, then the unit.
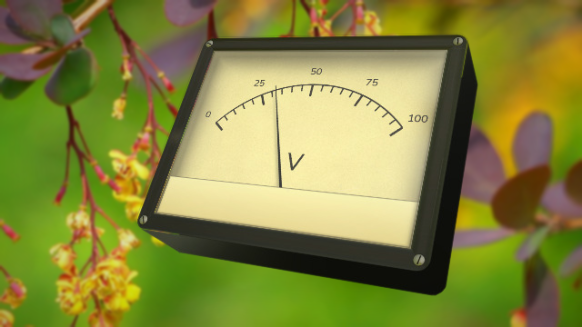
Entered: 32.5; V
